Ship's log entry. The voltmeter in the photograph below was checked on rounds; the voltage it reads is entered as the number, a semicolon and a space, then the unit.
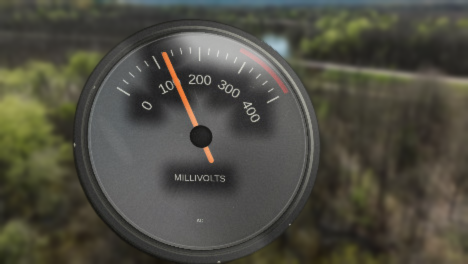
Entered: 120; mV
